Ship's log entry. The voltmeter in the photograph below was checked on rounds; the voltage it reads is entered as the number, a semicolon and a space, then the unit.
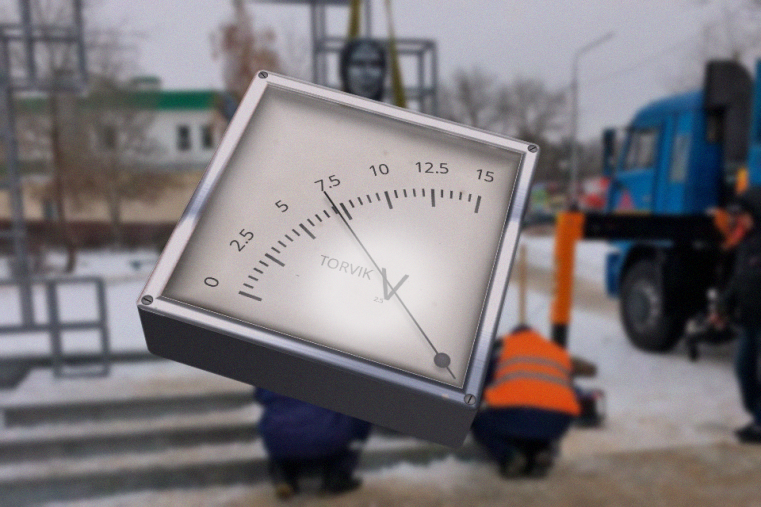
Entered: 7; V
